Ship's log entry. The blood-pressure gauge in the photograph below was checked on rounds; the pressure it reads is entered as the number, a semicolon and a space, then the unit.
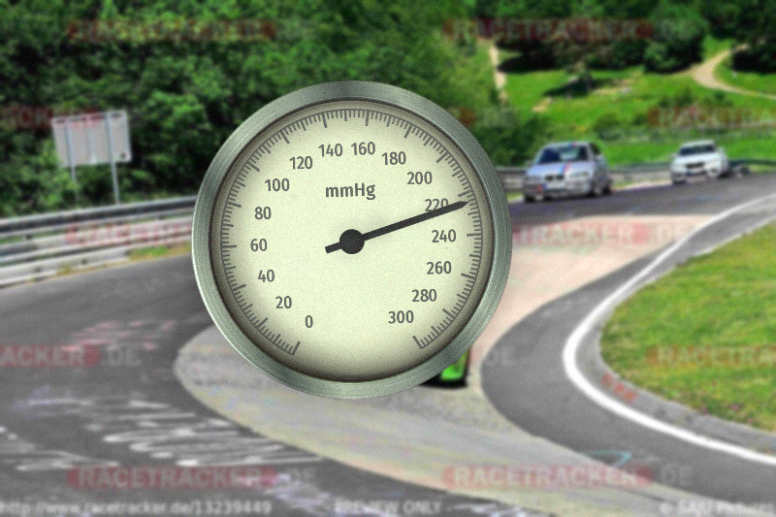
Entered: 224; mmHg
